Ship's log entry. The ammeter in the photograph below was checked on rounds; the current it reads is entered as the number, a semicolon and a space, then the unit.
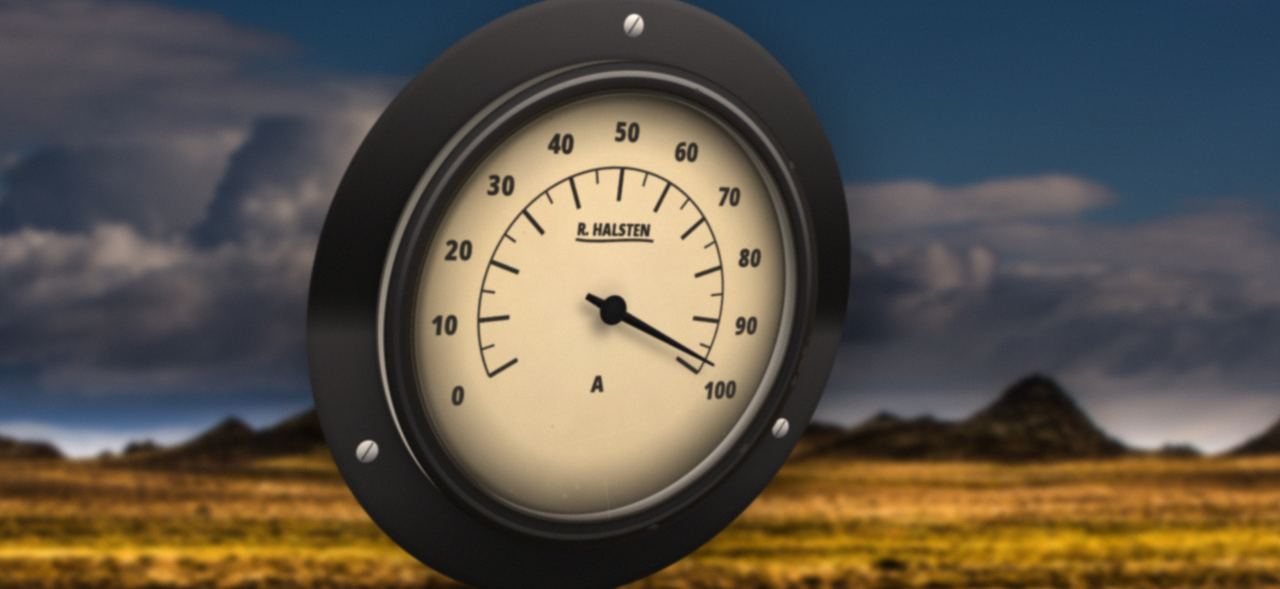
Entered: 97.5; A
